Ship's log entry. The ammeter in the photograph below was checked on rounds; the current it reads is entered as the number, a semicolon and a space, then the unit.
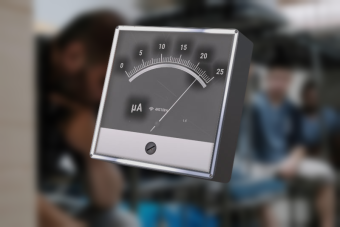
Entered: 22.5; µA
